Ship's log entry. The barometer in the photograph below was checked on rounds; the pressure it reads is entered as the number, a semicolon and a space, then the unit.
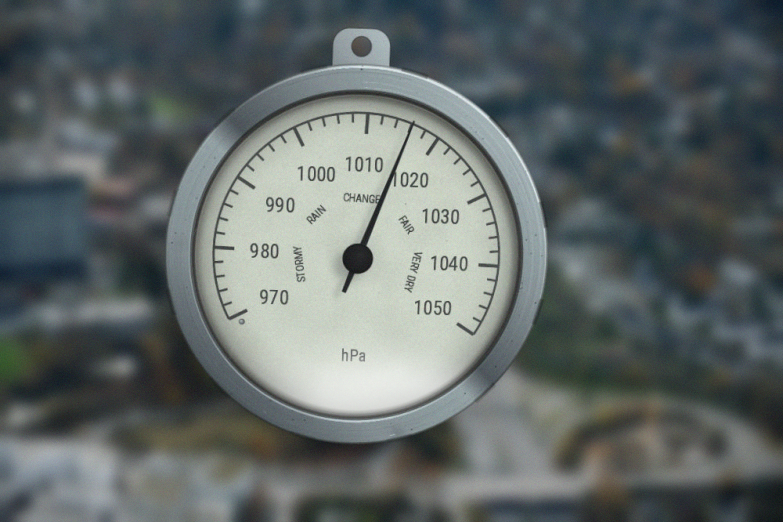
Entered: 1016; hPa
